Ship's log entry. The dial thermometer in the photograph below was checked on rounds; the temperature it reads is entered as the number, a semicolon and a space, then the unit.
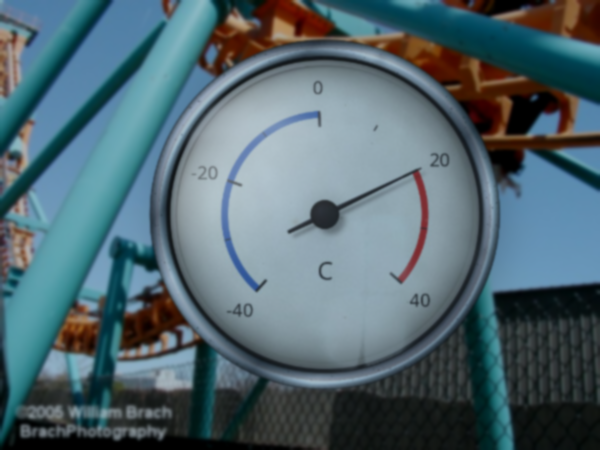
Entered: 20; °C
